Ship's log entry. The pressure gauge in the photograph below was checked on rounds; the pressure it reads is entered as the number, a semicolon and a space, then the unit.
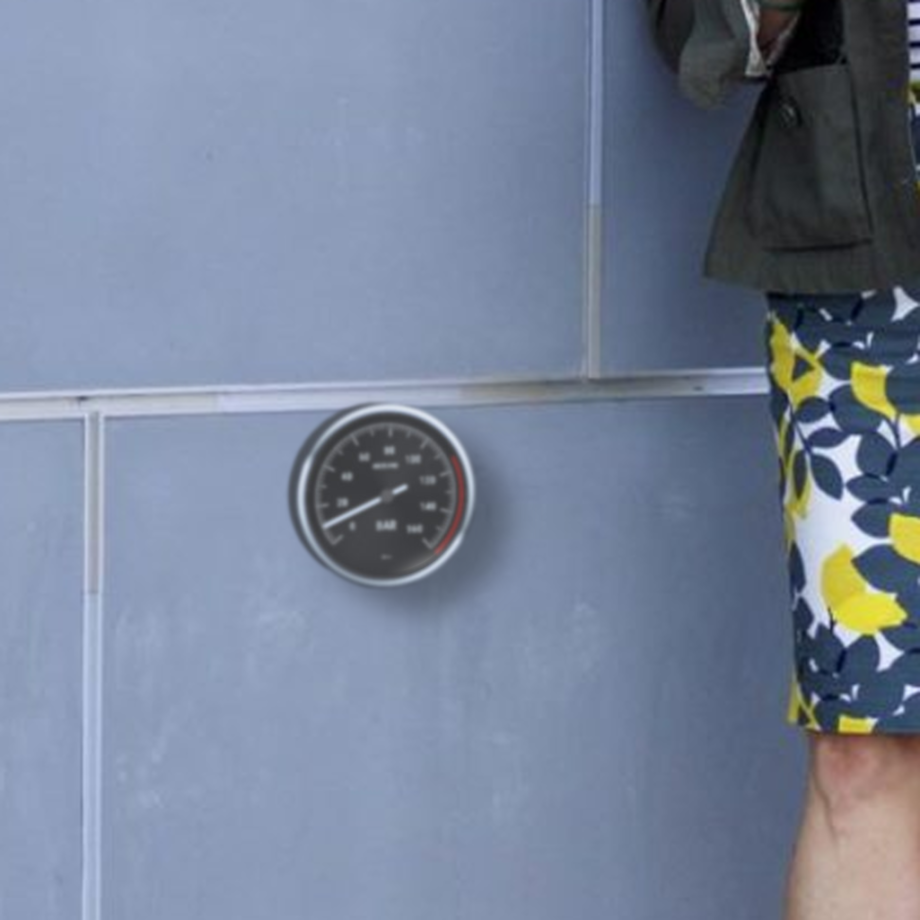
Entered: 10; bar
